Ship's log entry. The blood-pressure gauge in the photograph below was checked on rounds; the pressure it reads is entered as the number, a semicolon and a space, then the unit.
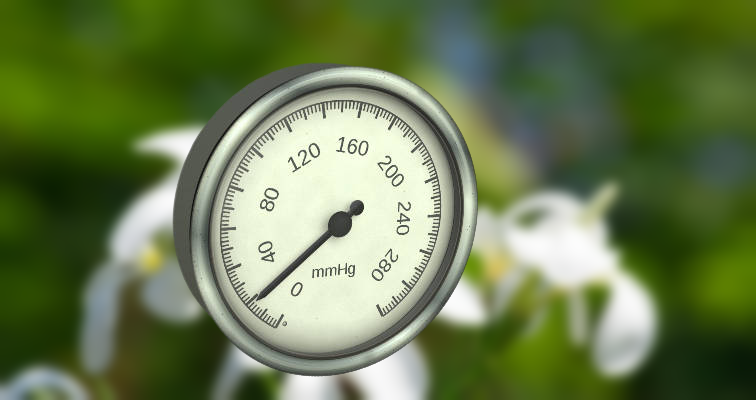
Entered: 20; mmHg
